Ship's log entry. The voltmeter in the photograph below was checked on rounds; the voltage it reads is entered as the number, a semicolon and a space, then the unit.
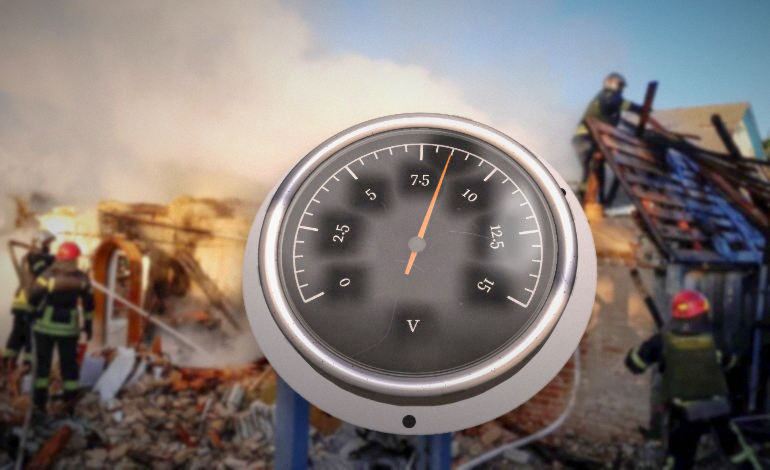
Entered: 8.5; V
